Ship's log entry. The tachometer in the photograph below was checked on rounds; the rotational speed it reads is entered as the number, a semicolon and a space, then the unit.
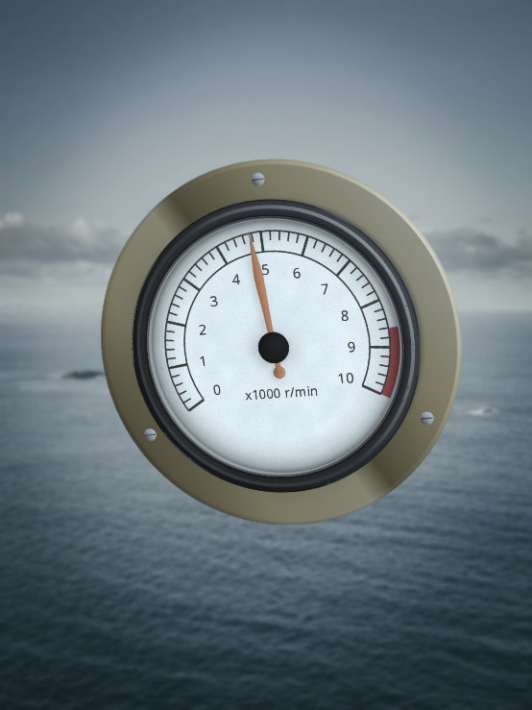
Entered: 4800; rpm
